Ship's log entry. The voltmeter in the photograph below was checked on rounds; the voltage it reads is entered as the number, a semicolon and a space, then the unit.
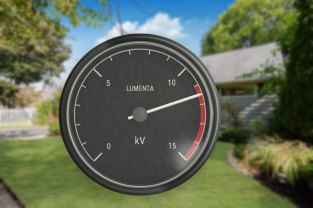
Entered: 11.5; kV
